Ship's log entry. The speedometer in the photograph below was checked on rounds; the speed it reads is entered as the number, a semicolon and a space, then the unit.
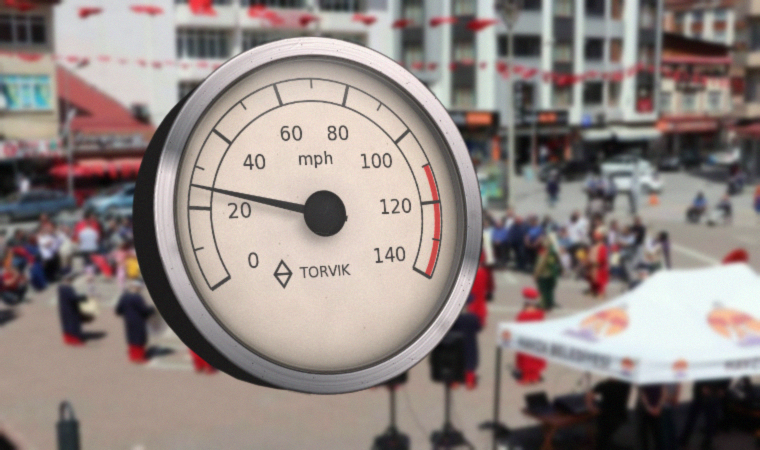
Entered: 25; mph
